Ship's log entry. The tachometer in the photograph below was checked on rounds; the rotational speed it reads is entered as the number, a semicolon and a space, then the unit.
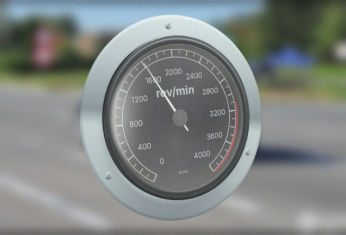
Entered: 1600; rpm
